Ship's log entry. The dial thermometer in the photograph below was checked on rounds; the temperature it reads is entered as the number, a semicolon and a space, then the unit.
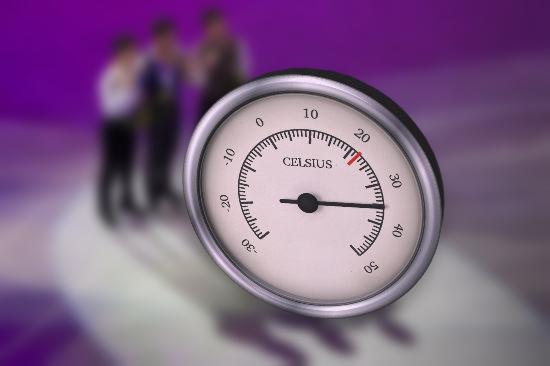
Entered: 35; °C
